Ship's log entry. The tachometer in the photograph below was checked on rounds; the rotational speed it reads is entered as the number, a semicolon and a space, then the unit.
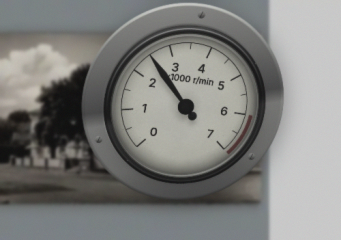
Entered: 2500; rpm
